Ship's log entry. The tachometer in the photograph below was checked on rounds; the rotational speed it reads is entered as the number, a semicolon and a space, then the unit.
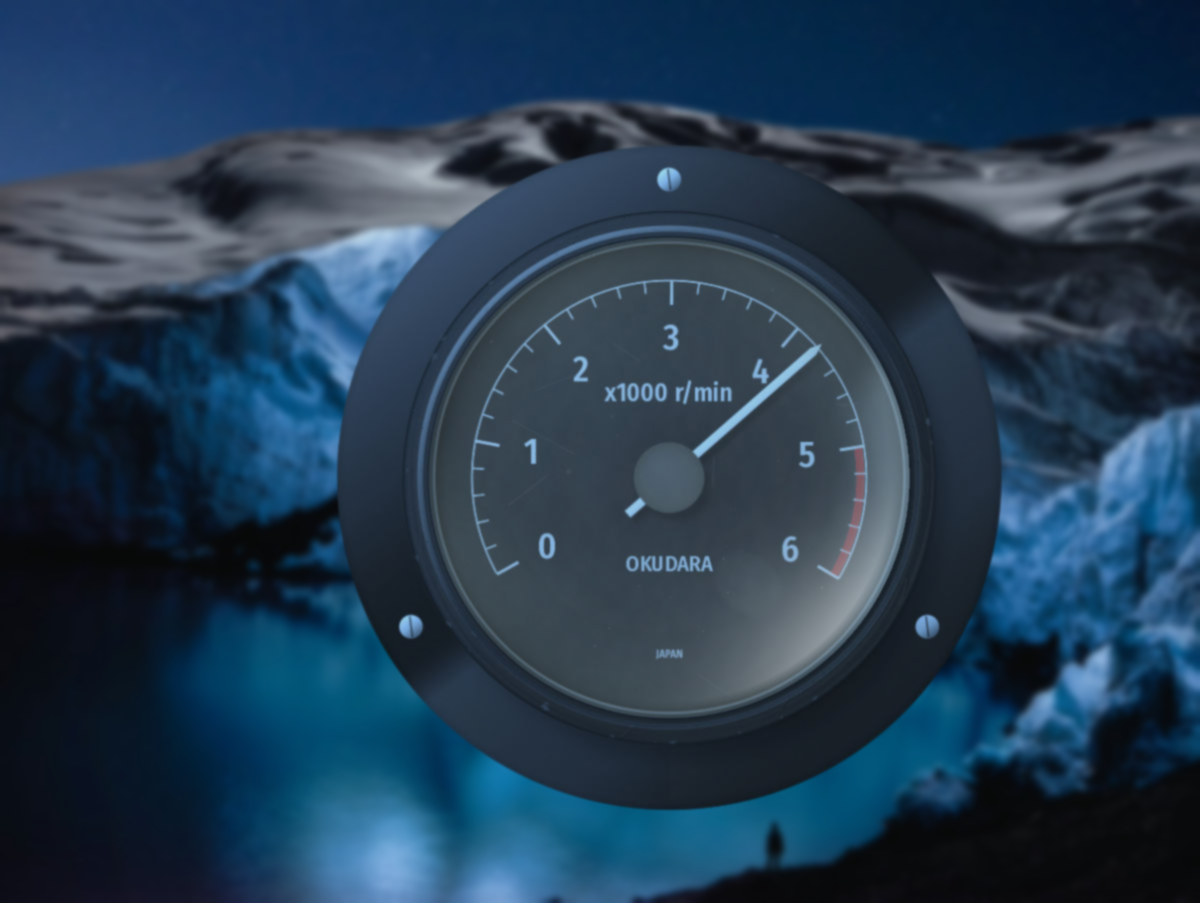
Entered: 4200; rpm
